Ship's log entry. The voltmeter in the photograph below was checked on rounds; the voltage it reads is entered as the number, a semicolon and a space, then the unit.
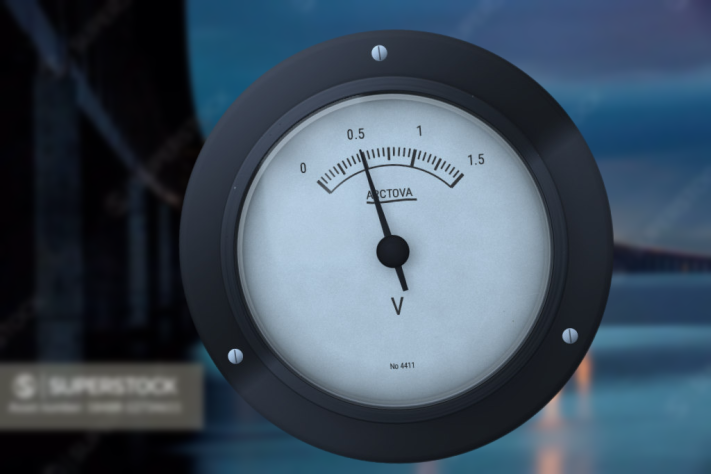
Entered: 0.5; V
